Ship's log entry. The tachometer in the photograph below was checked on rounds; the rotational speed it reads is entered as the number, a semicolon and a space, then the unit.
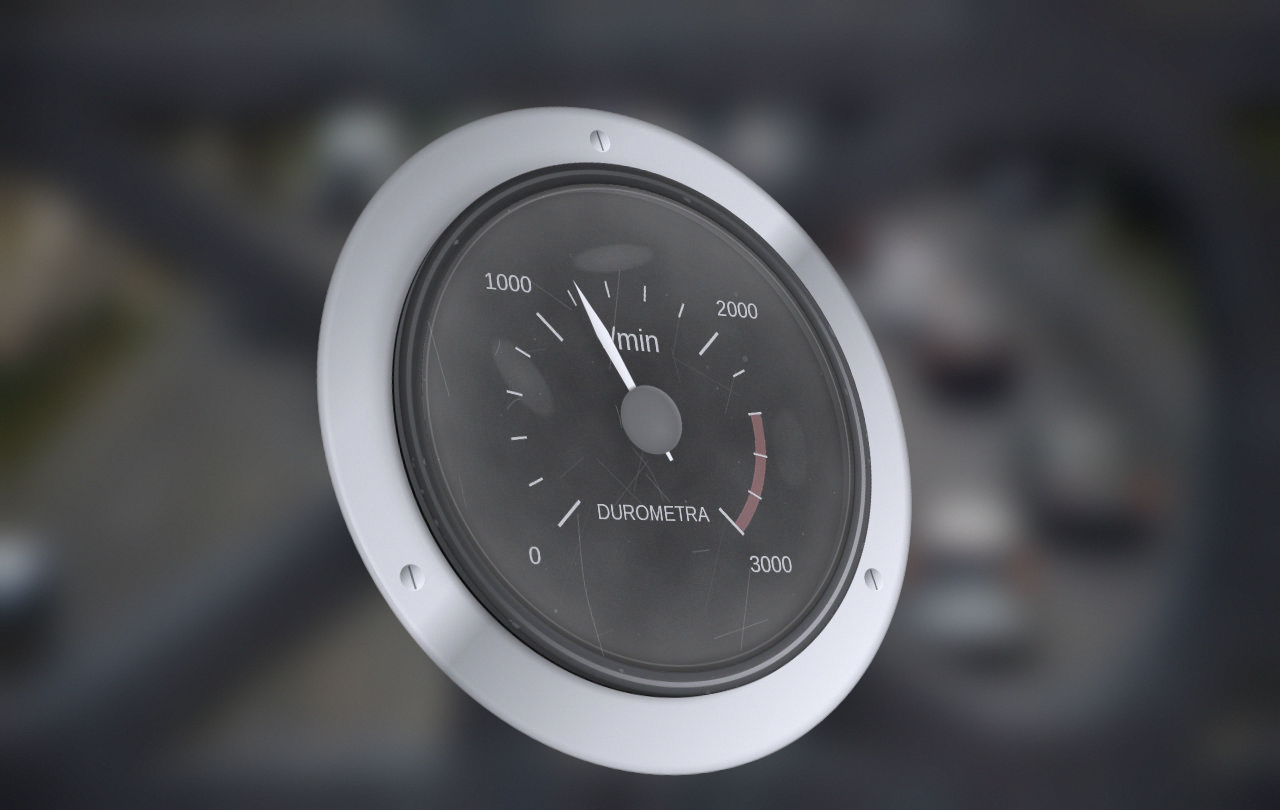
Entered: 1200; rpm
